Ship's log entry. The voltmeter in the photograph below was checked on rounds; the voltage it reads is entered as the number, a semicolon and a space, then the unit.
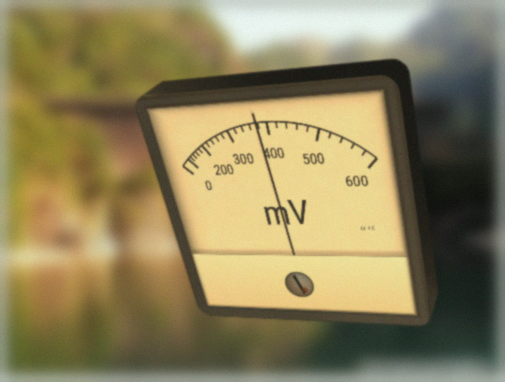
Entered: 380; mV
